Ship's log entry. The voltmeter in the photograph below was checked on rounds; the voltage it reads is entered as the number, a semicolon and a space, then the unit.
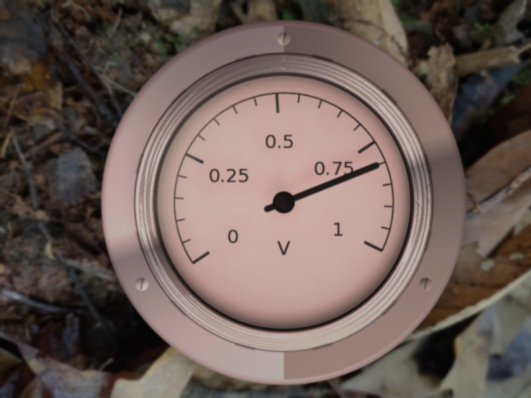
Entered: 0.8; V
